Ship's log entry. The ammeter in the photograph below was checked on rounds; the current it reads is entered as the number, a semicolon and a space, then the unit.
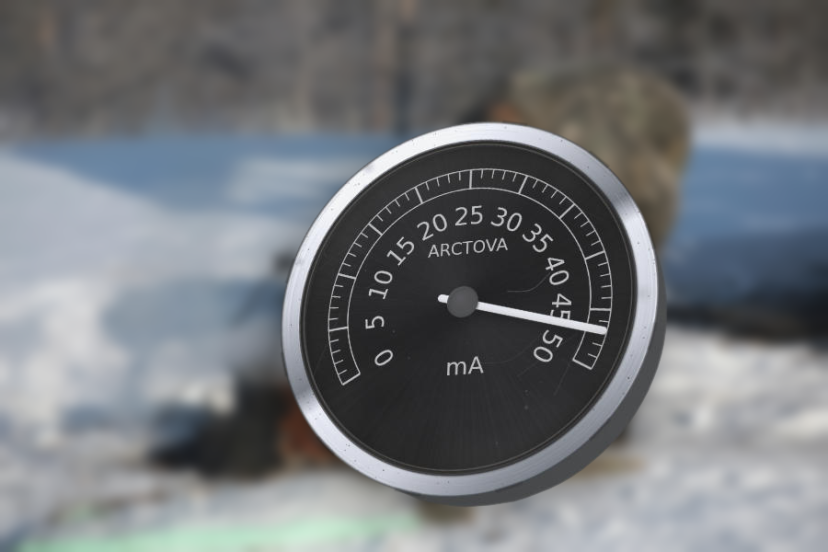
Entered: 47; mA
